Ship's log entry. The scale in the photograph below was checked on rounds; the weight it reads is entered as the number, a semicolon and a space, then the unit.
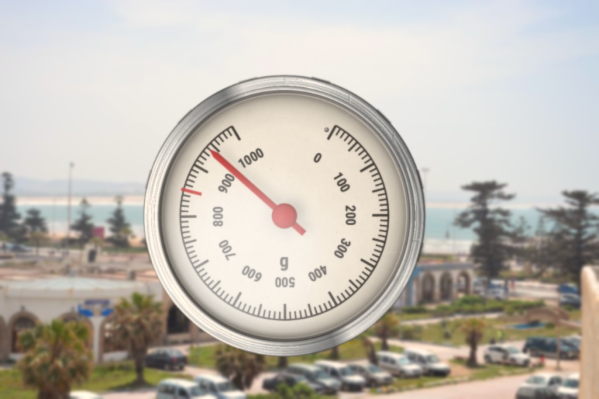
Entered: 940; g
